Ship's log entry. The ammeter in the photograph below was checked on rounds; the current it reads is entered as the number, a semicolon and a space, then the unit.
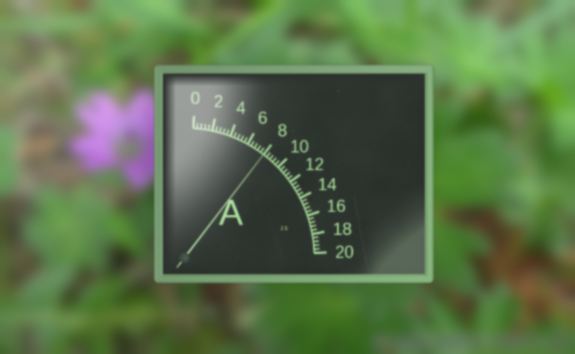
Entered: 8; A
